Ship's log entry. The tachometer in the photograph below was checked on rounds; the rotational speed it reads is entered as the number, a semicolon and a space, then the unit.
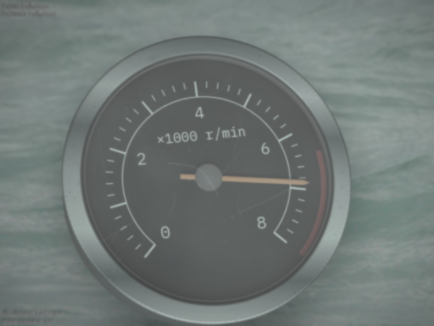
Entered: 6900; rpm
